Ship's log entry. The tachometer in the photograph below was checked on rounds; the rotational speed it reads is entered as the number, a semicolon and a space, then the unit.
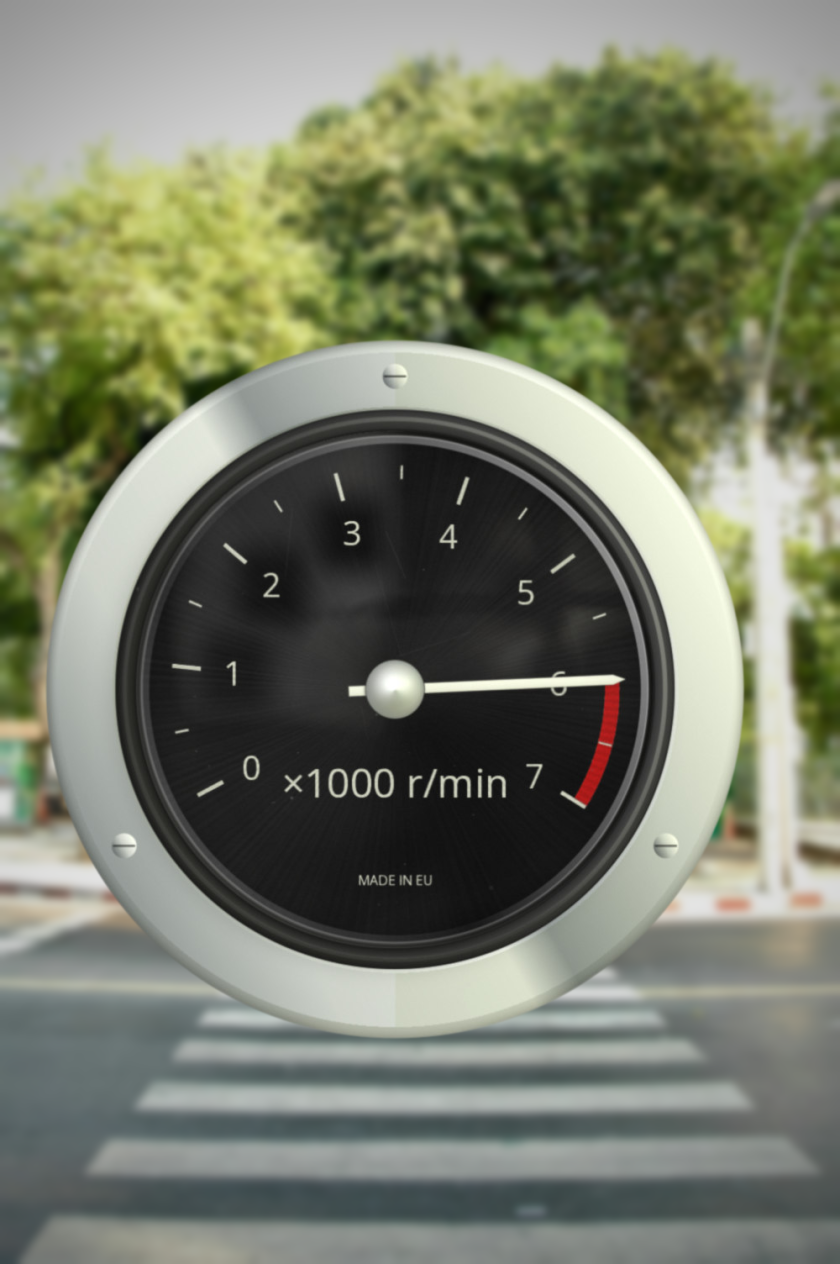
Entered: 6000; rpm
